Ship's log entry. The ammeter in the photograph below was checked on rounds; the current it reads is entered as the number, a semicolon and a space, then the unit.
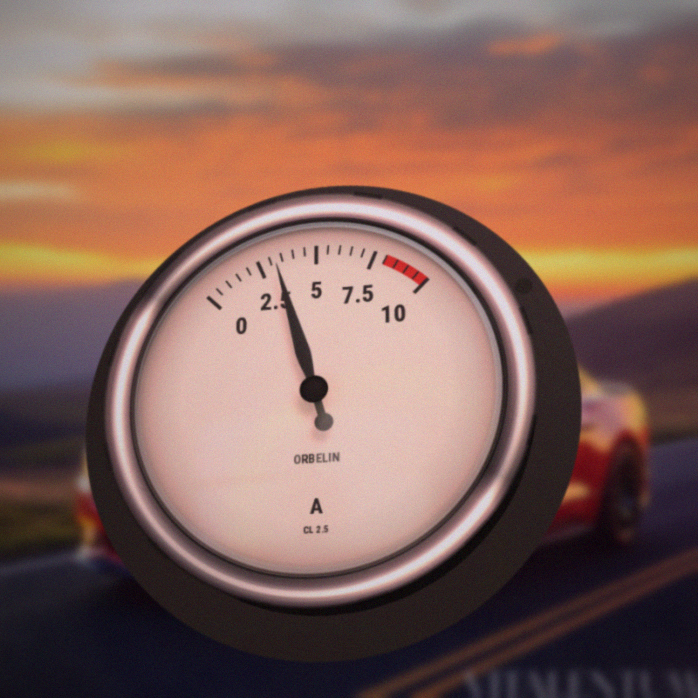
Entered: 3.25; A
